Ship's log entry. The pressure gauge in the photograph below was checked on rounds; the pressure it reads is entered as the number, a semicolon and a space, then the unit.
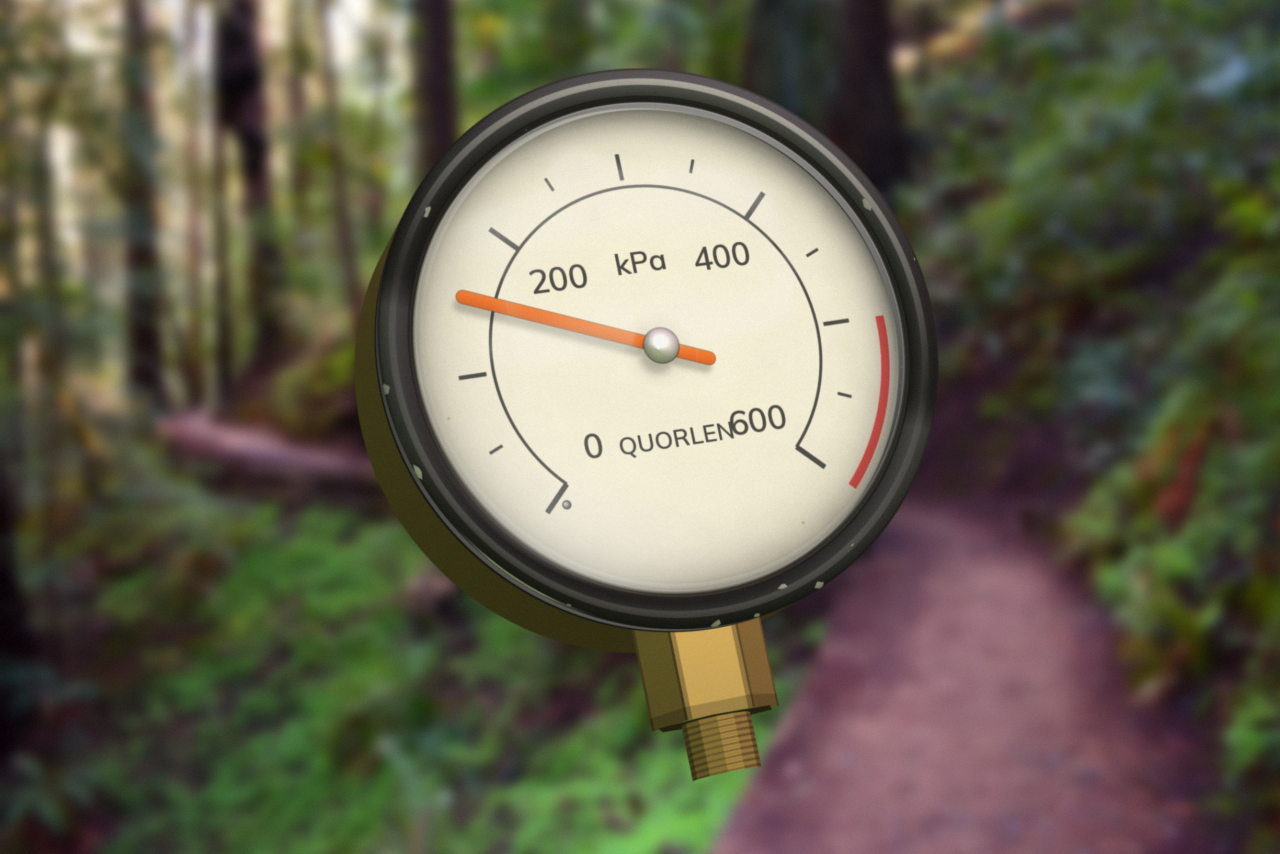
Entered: 150; kPa
